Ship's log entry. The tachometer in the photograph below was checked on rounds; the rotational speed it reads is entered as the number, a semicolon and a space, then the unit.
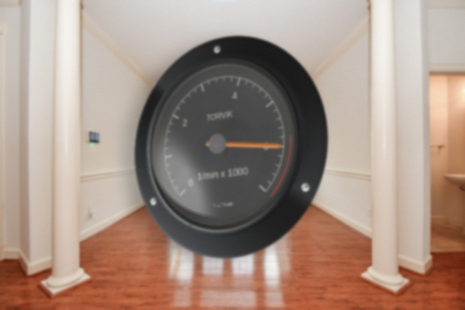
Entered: 6000; rpm
